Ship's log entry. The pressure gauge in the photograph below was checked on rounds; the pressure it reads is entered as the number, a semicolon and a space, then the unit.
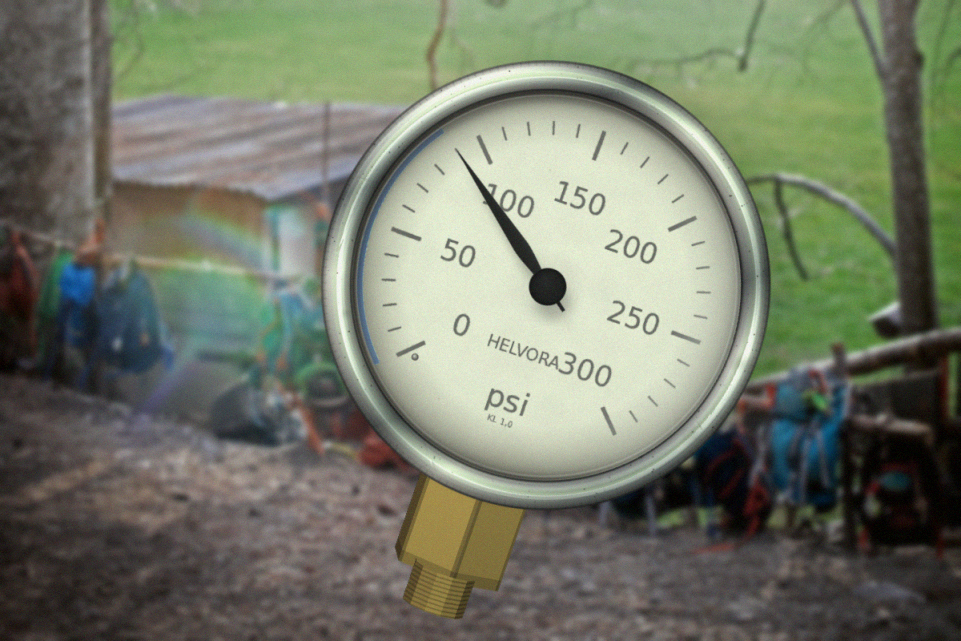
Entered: 90; psi
